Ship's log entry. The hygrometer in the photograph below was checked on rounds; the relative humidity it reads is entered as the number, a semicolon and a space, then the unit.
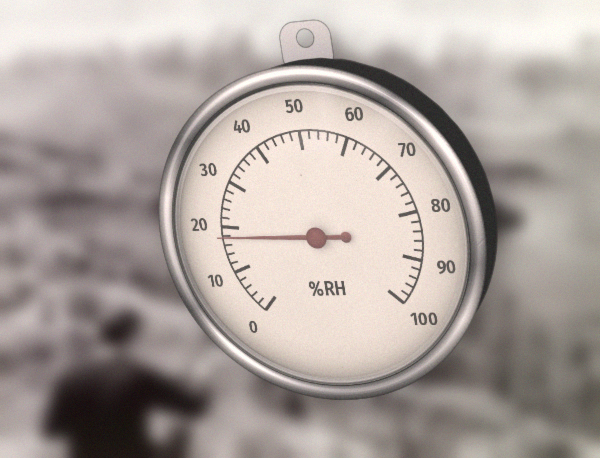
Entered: 18; %
